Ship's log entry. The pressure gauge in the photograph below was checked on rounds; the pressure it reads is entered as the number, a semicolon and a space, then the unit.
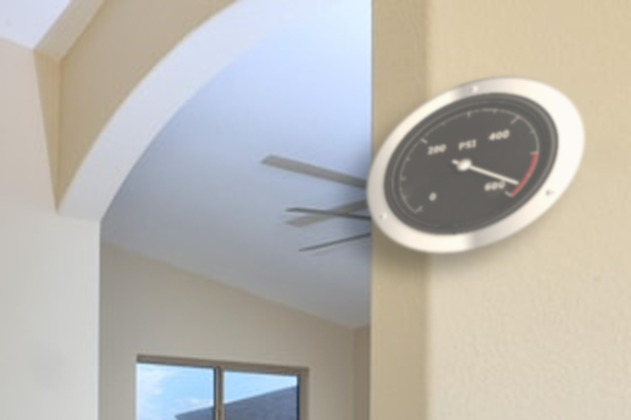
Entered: 575; psi
